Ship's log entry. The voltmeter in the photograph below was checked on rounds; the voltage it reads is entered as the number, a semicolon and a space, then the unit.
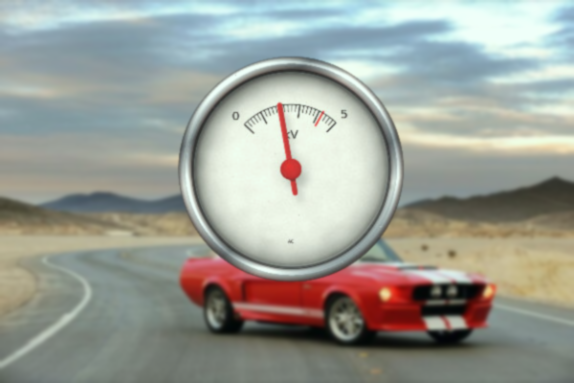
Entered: 2; kV
